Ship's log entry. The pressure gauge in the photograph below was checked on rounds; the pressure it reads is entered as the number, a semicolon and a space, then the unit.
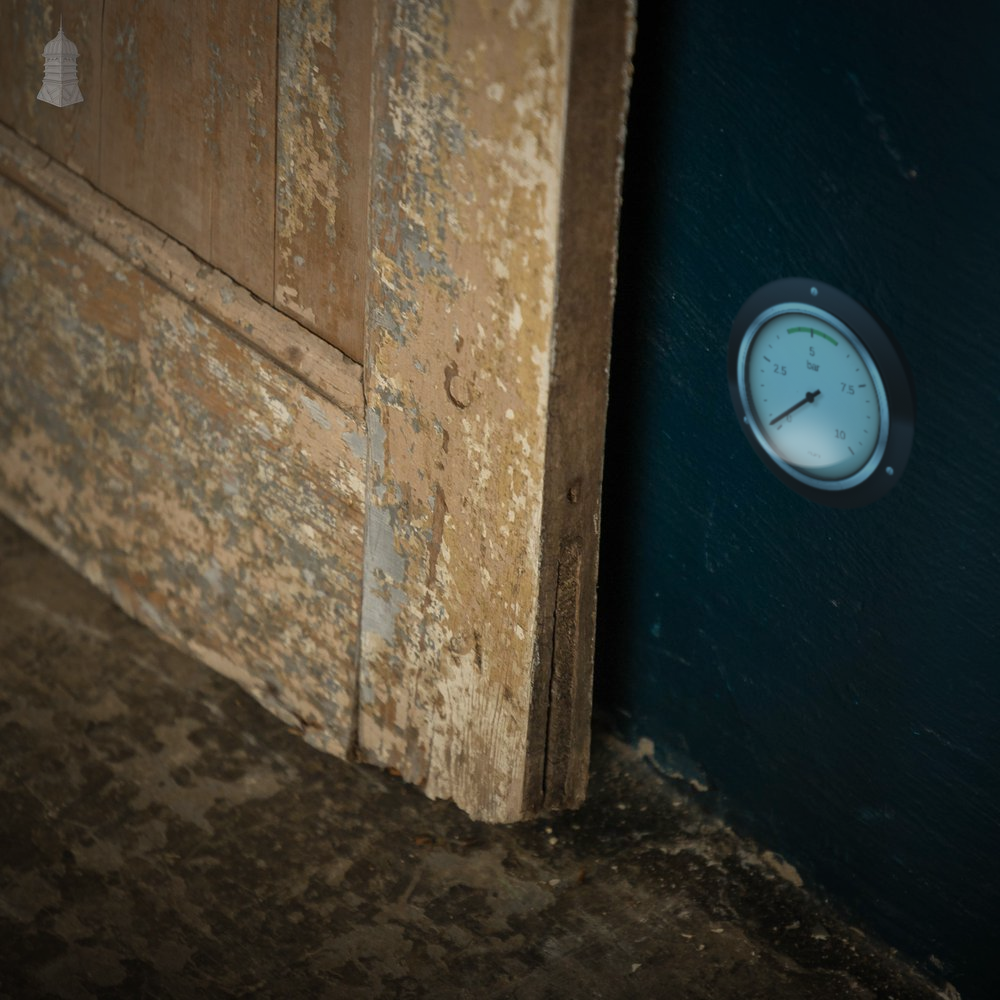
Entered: 0.25; bar
